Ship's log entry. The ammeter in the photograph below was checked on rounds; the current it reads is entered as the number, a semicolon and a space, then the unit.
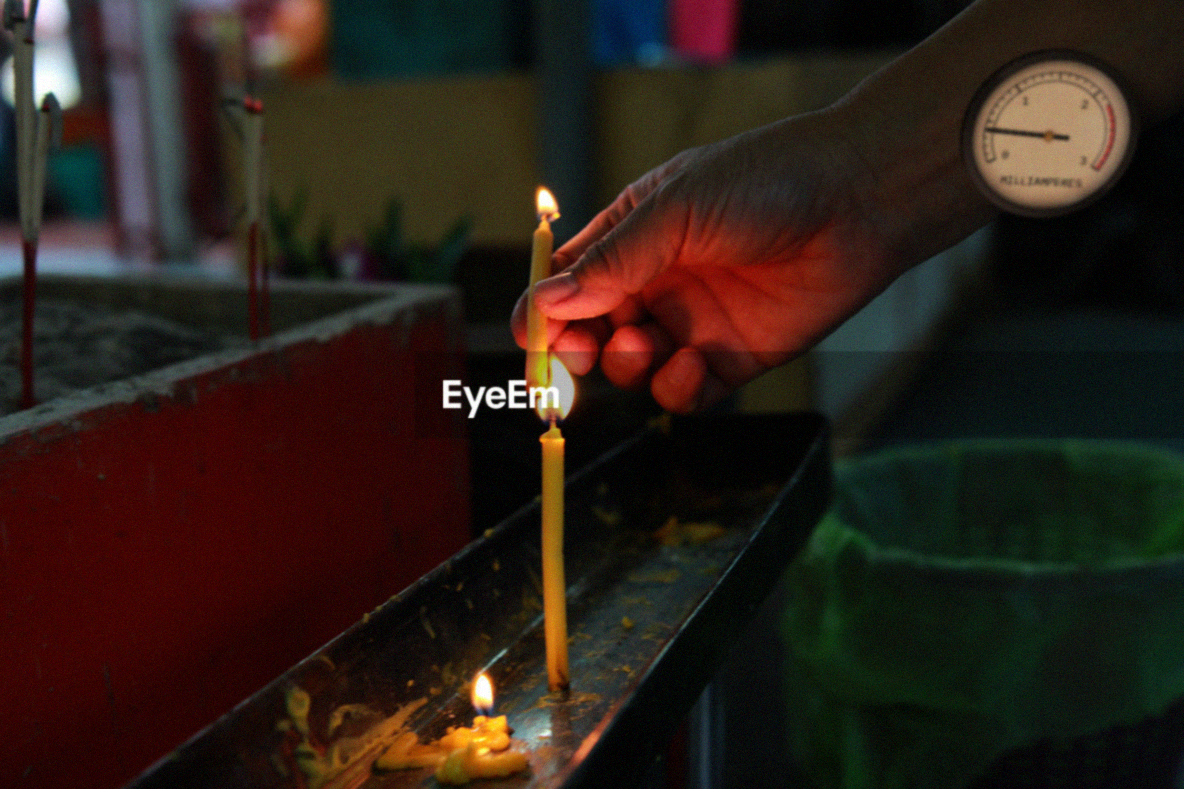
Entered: 0.4; mA
